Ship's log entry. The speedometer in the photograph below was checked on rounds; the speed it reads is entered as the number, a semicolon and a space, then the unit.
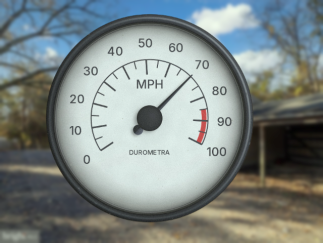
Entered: 70; mph
